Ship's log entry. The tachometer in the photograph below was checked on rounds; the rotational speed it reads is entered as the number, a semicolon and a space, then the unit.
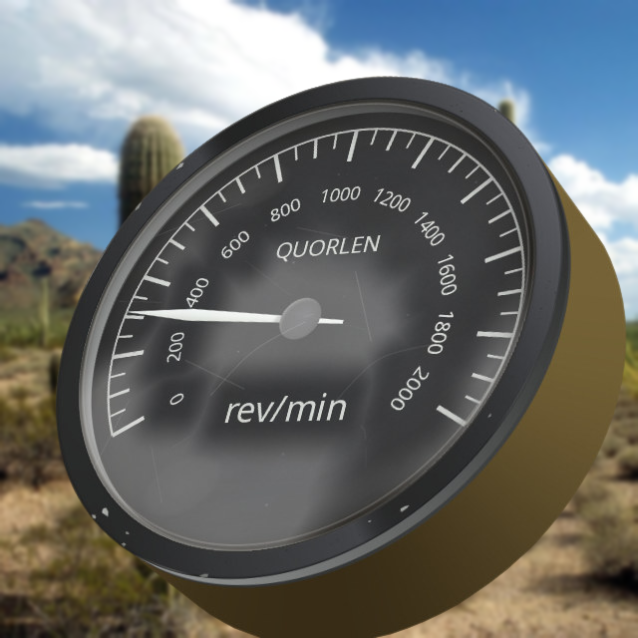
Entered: 300; rpm
